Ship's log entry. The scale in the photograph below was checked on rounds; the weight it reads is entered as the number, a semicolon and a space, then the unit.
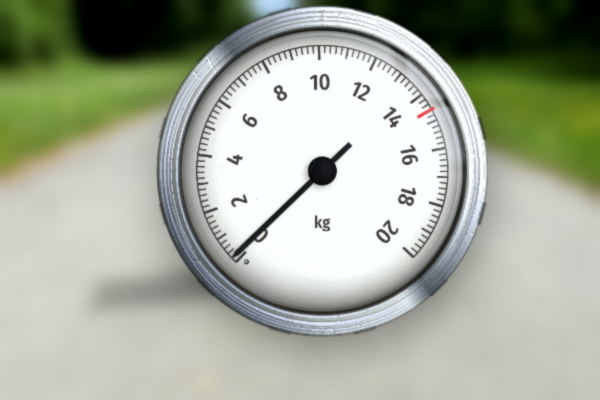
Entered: 0.2; kg
